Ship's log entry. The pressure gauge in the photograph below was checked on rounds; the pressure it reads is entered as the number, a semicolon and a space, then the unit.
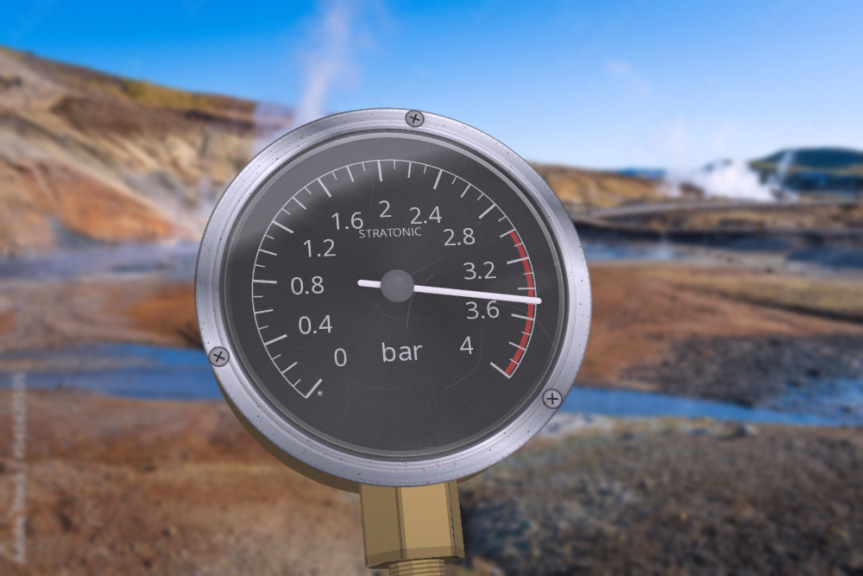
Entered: 3.5; bar
